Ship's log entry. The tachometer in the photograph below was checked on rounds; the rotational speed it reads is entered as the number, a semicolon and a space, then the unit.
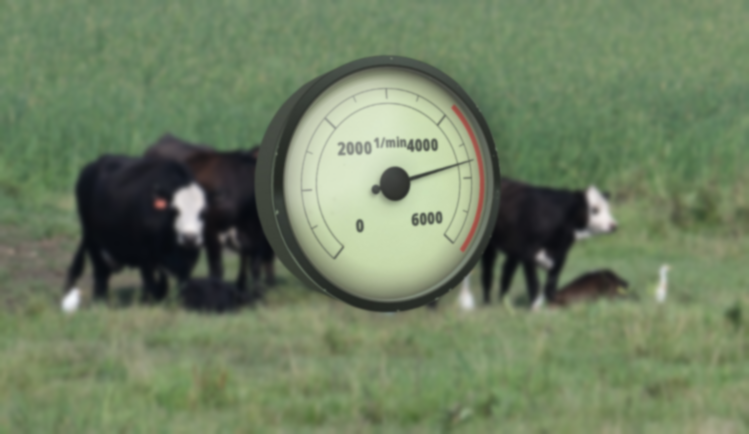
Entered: 4750; rpm
